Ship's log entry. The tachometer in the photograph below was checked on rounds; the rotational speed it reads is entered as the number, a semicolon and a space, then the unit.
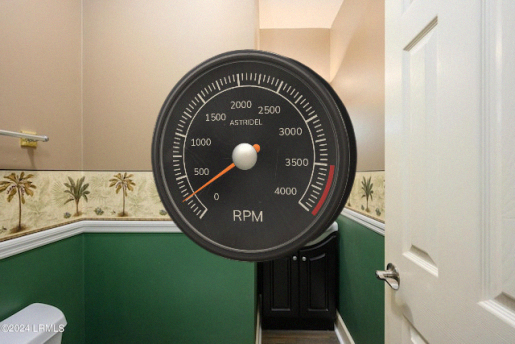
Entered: 250; rpm
